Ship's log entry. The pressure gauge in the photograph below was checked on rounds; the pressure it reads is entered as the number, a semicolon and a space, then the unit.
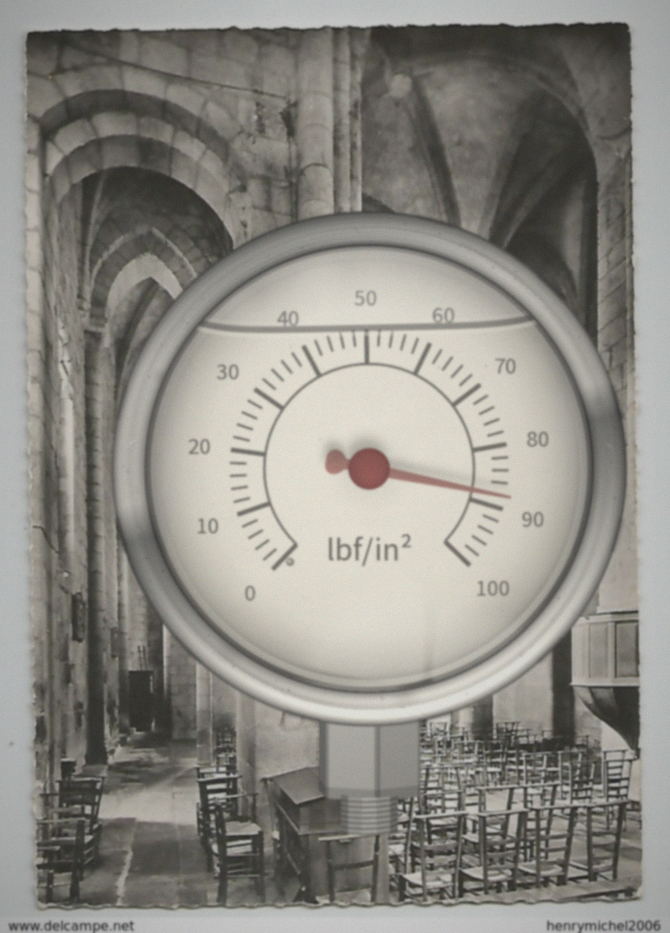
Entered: 88; psi
